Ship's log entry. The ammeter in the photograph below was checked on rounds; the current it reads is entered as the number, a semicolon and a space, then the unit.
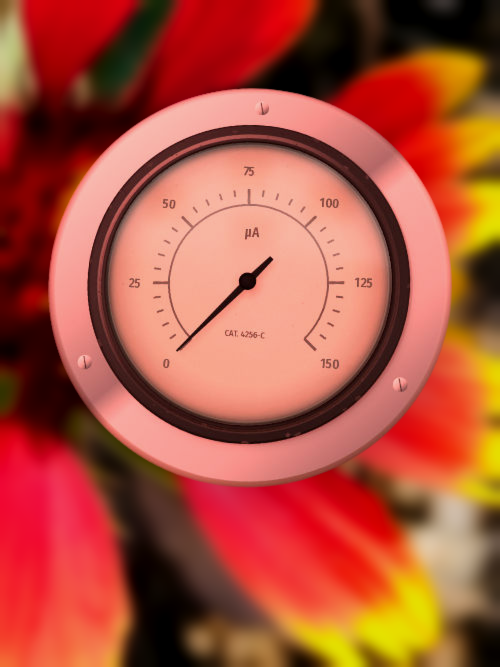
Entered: 0; µA
